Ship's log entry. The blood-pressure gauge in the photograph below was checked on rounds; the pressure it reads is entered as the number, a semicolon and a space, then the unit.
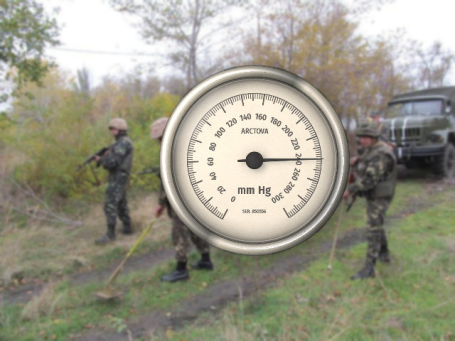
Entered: 240; mmHg
